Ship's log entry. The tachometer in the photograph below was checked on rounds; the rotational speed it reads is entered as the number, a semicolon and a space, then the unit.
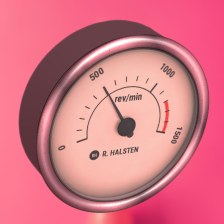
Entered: 500; rpm
